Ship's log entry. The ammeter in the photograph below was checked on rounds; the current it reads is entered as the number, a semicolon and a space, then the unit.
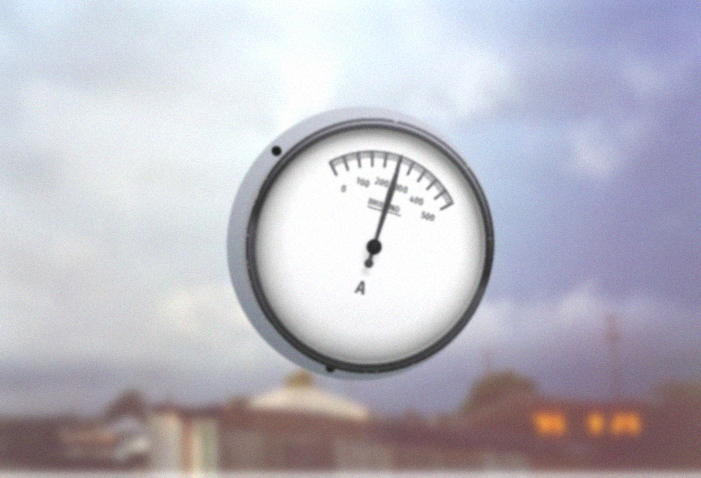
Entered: 250; A
